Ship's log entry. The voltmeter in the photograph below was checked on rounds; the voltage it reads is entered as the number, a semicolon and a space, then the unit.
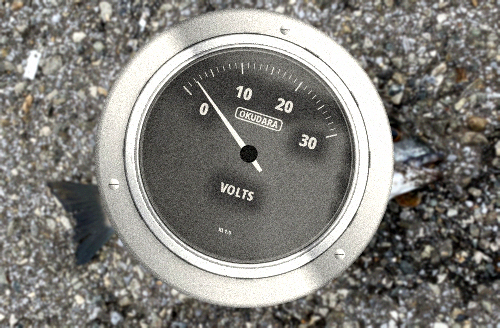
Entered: 2; V
